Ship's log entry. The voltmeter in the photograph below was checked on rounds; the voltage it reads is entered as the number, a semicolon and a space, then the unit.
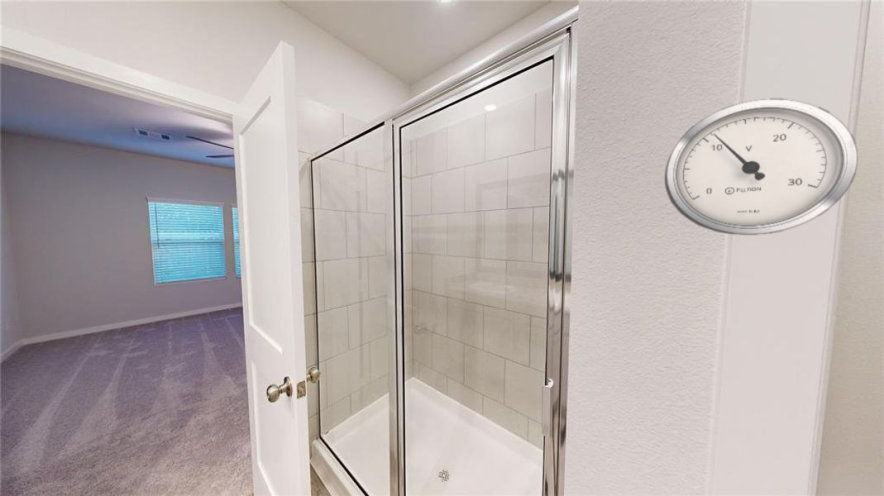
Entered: 11; V
